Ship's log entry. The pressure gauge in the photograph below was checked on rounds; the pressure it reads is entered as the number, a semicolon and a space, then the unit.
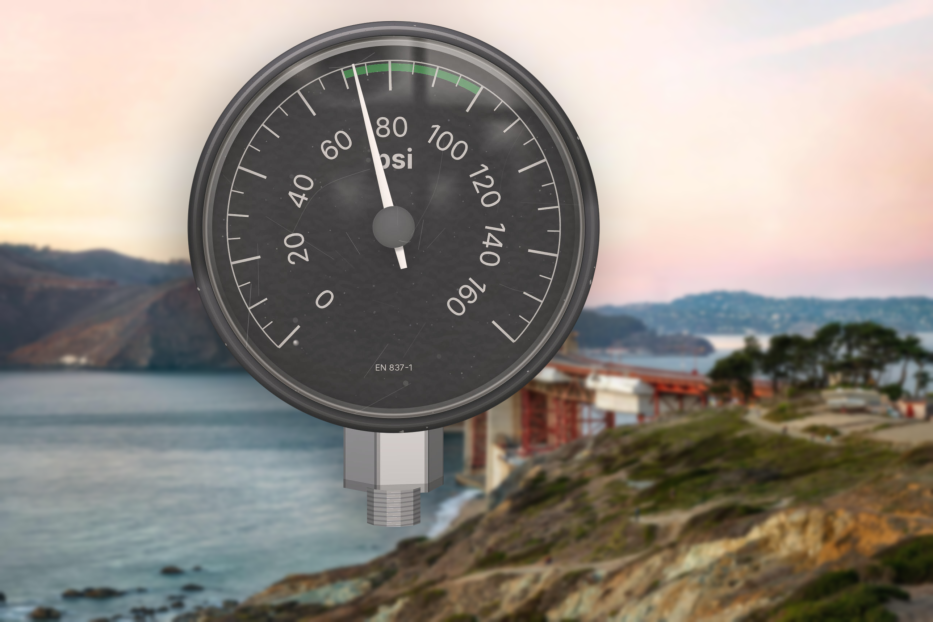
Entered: 72.5; psi
